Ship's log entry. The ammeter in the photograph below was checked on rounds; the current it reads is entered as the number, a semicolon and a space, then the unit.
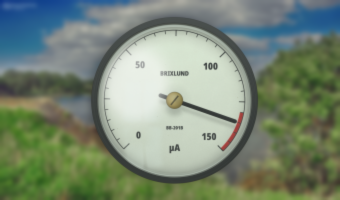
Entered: 135; µA
